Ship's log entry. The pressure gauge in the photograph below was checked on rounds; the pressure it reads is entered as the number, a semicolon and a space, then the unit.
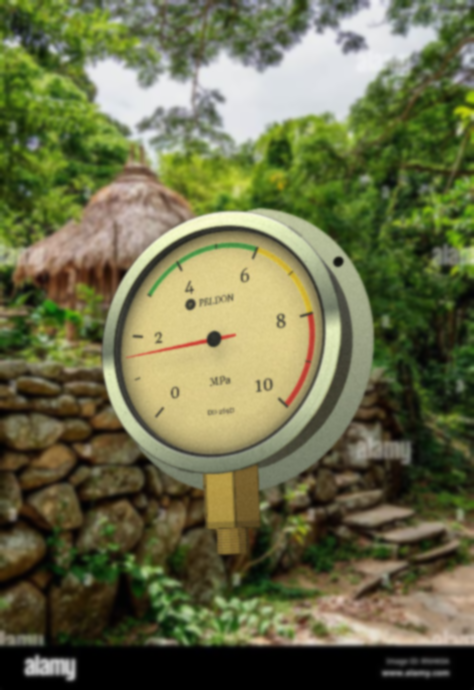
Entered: 1.5; MPa
